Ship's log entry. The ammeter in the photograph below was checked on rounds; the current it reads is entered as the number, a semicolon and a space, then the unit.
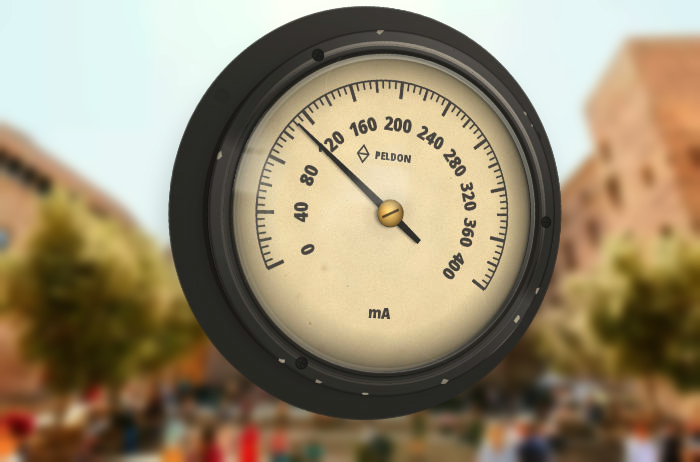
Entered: 110; mA
